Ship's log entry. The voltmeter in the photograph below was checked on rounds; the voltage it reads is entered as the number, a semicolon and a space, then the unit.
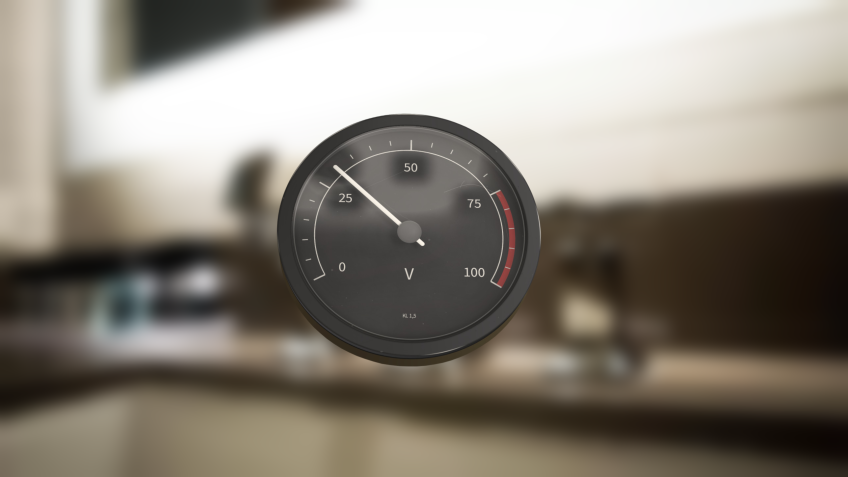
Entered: 30; V
